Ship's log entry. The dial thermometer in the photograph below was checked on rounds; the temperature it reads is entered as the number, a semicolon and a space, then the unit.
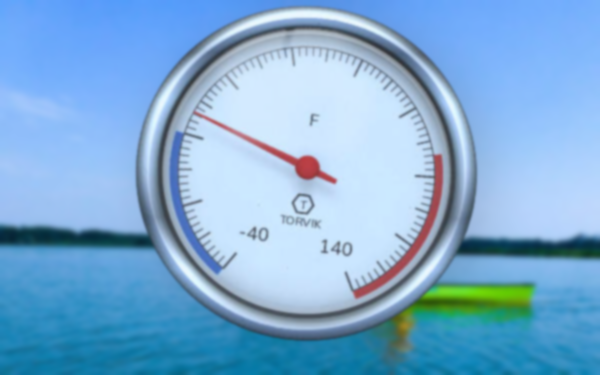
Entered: 6; °F
